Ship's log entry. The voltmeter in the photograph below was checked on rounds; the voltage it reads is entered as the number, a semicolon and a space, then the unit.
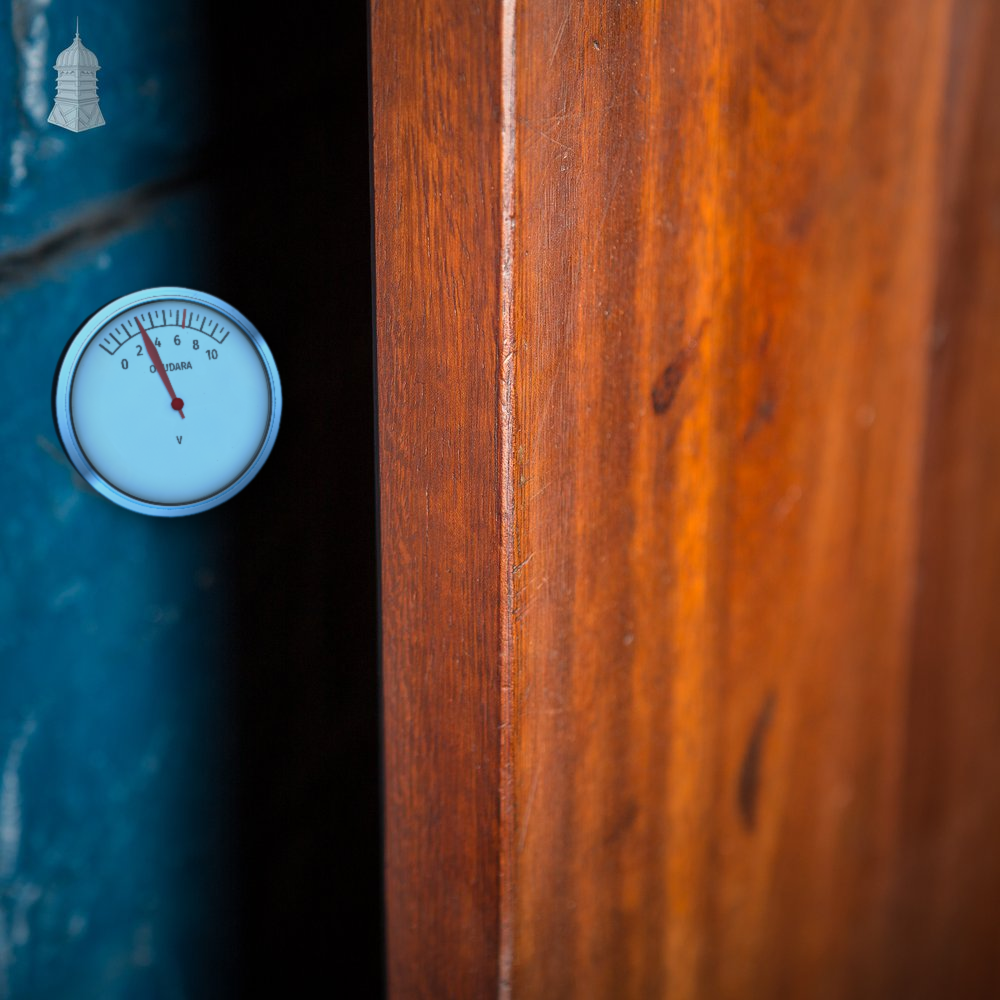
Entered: 3; V
